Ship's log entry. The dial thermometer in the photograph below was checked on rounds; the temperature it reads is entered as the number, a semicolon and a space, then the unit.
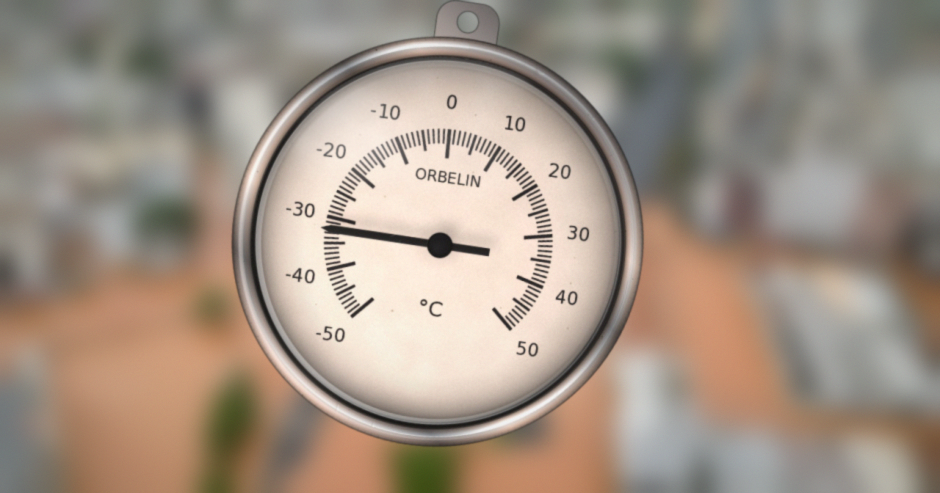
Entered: -32; °C
